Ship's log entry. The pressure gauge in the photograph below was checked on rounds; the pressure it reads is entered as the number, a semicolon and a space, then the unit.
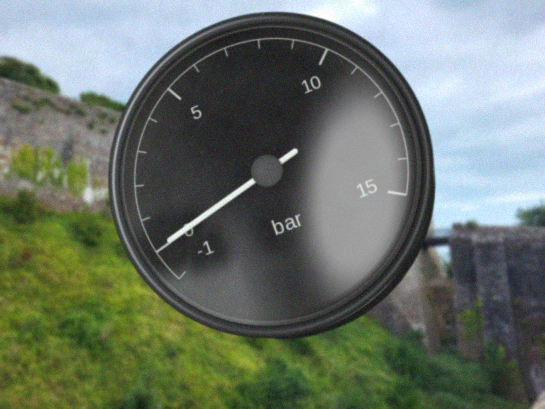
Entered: 0; bar
